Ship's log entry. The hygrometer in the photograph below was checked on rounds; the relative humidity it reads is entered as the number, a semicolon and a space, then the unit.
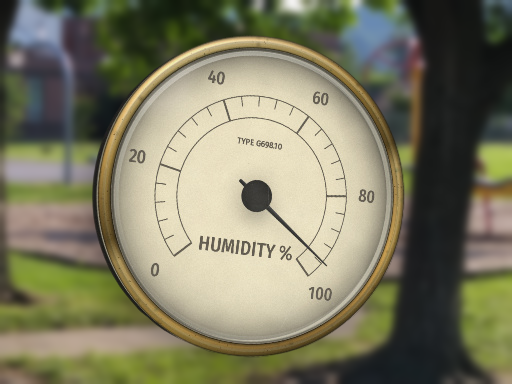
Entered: 96; %
